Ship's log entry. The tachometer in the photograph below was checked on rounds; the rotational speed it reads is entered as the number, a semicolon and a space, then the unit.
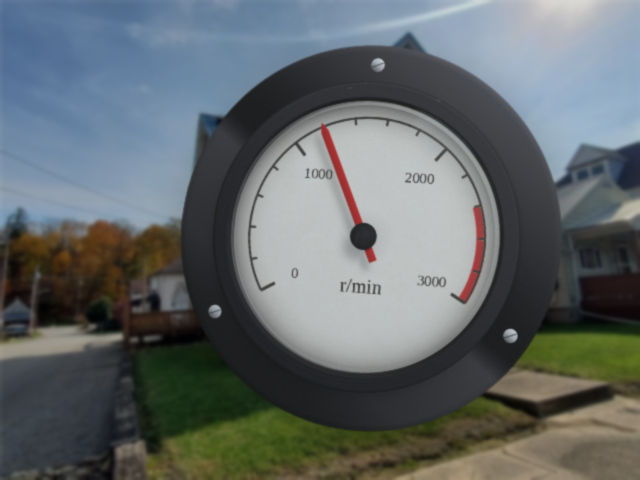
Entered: 1200; rpm
